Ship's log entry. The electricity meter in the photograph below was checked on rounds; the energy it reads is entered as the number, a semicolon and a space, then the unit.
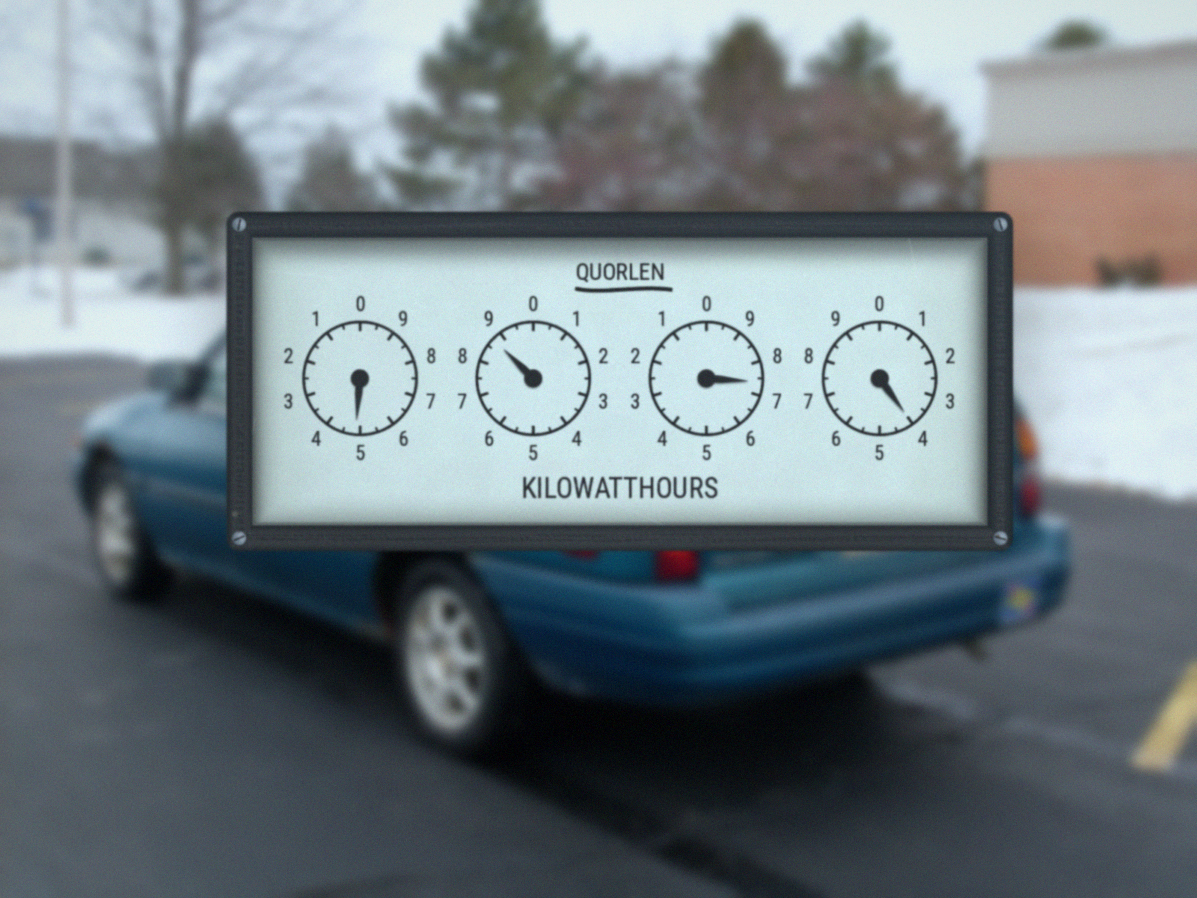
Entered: 4874; kWh
